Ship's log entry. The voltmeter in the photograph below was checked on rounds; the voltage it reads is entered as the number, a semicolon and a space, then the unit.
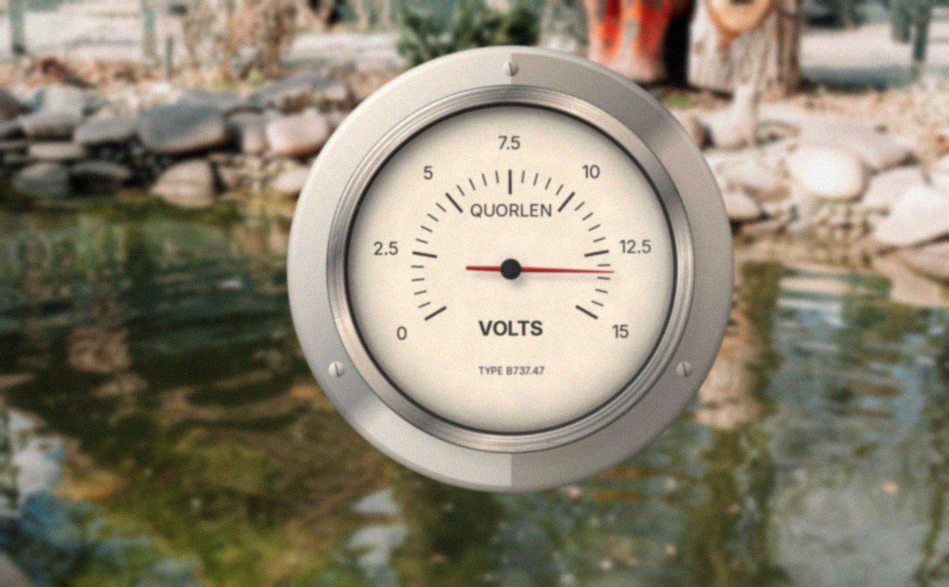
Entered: 13.25; V
